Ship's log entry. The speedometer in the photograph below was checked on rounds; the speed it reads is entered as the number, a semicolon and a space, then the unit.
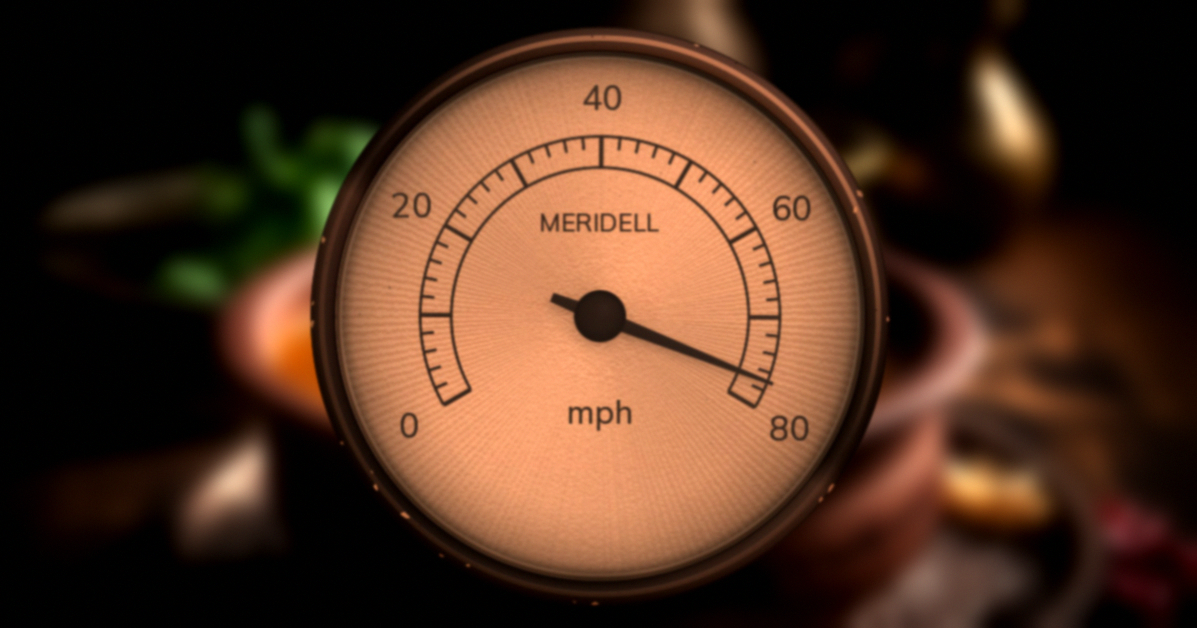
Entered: 77; mph
